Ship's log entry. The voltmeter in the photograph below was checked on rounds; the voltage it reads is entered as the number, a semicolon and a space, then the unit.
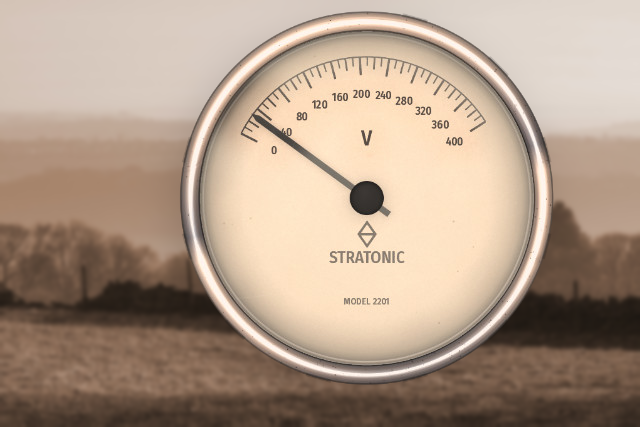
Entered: 30; V
